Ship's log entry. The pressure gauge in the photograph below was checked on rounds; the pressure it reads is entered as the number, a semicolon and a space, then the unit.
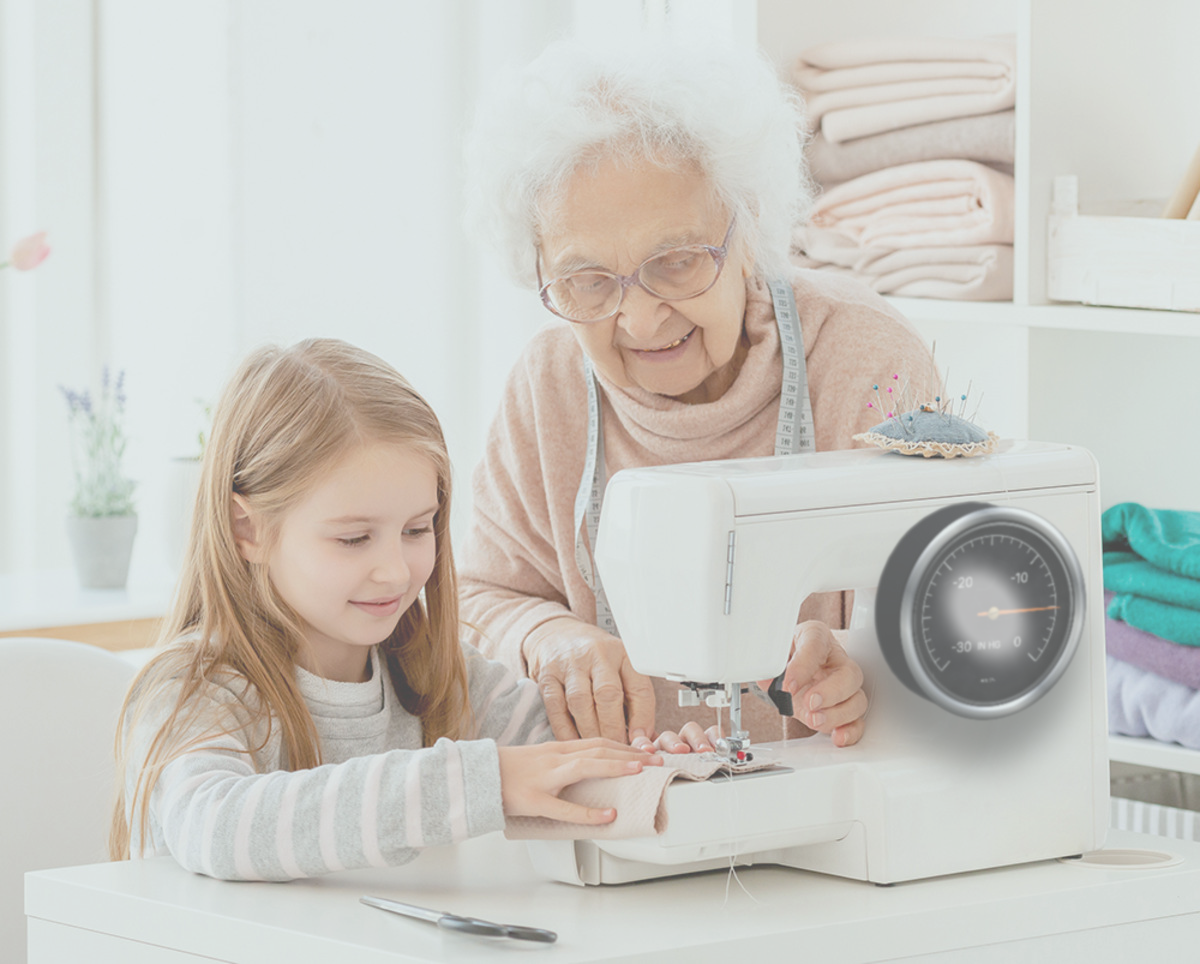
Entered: -5; inHg
